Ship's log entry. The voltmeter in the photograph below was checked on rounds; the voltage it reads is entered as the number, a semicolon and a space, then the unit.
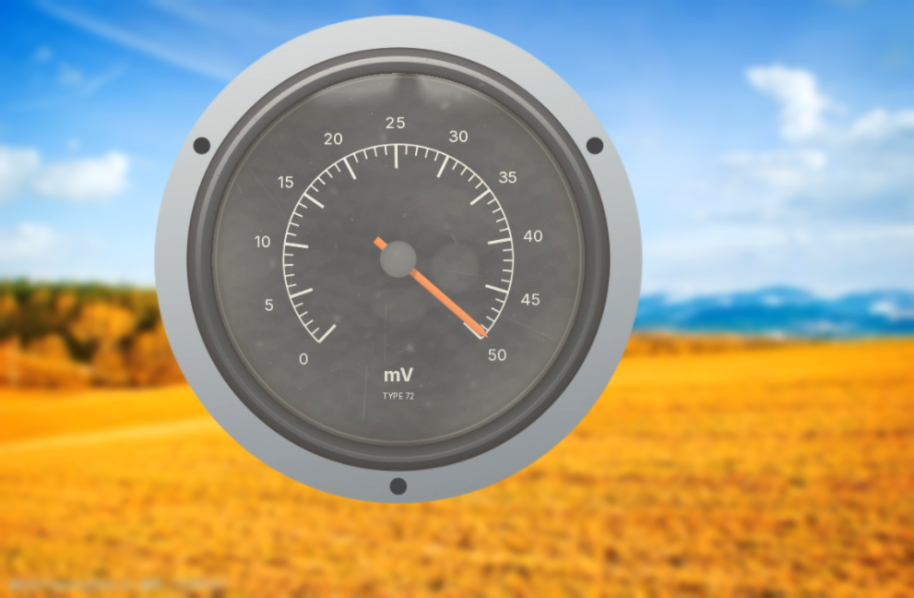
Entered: 49.5; mV
